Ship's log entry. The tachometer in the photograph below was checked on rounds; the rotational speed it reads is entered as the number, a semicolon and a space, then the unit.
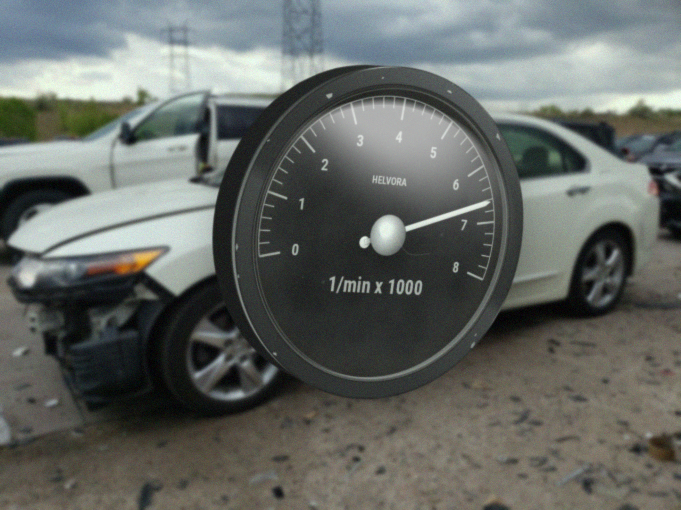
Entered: 6600; rpm
